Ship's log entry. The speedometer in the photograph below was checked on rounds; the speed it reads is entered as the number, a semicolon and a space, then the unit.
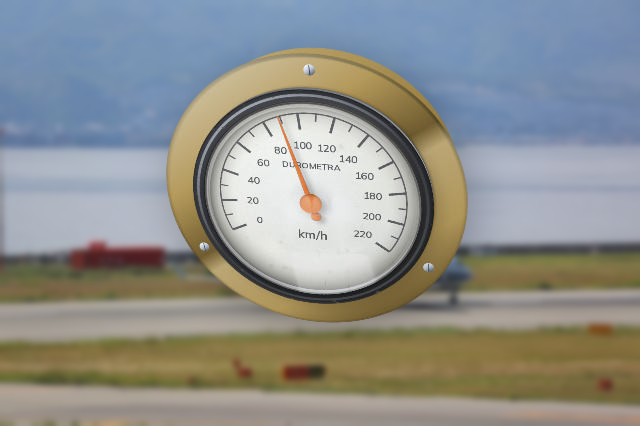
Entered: 90; km/h
